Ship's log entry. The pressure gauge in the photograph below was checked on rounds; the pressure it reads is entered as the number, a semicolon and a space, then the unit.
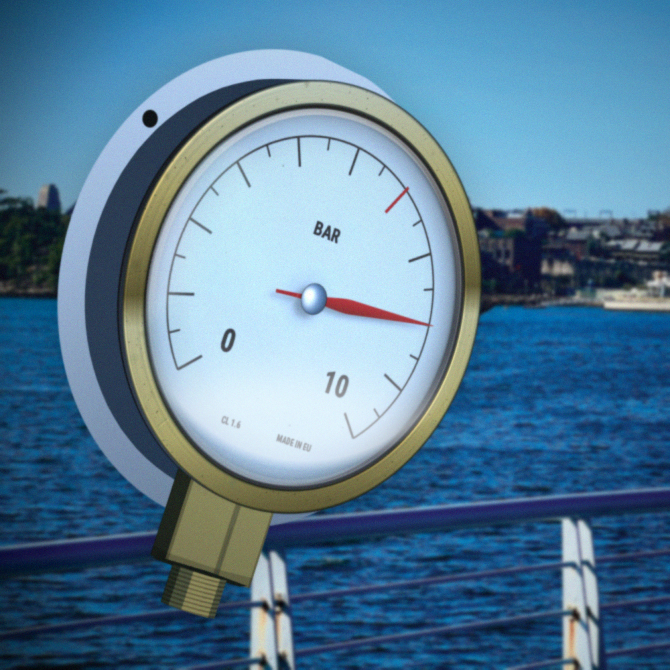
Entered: 8; bar
